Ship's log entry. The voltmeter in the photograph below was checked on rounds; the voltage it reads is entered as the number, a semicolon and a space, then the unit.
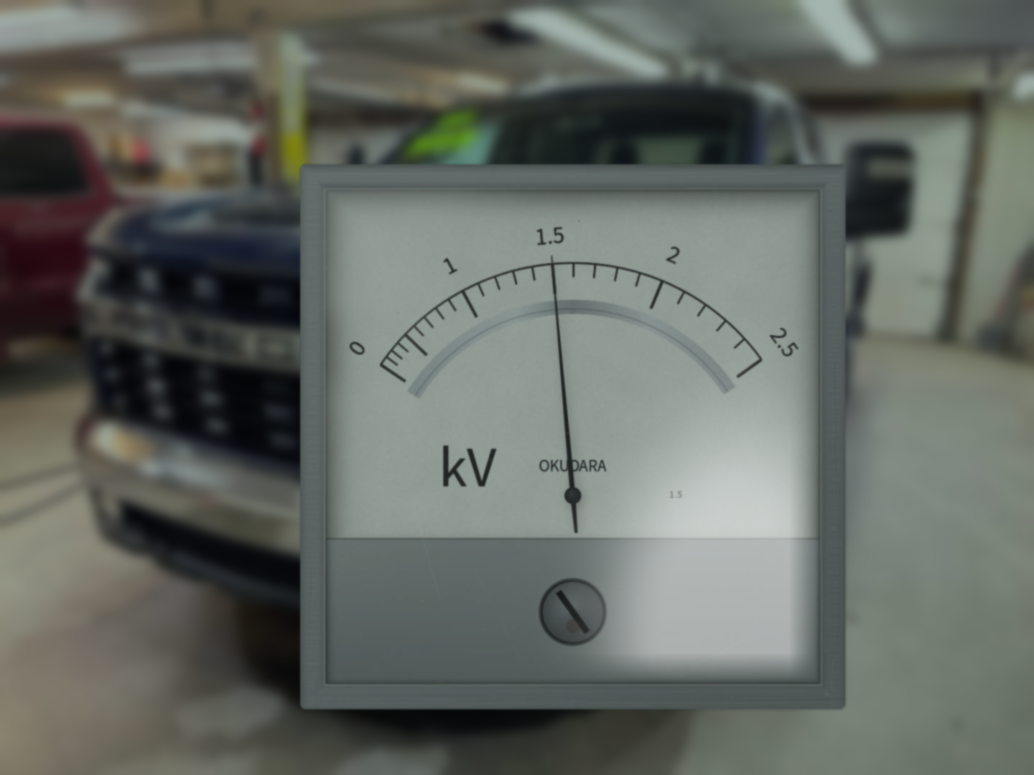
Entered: 1.5; kV
